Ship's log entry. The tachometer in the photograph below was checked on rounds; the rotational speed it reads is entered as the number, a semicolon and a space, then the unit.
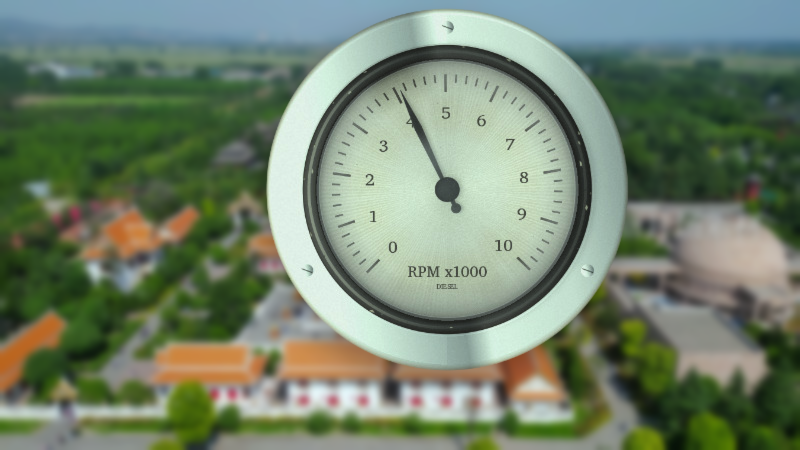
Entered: 4100; rpm
